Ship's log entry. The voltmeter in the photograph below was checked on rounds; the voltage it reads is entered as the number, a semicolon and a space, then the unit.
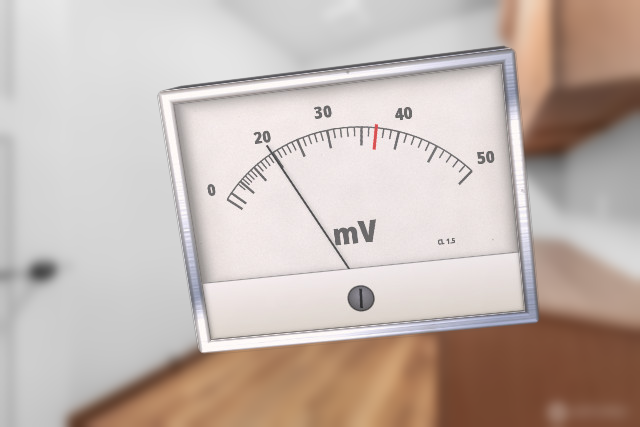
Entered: 20; mV
